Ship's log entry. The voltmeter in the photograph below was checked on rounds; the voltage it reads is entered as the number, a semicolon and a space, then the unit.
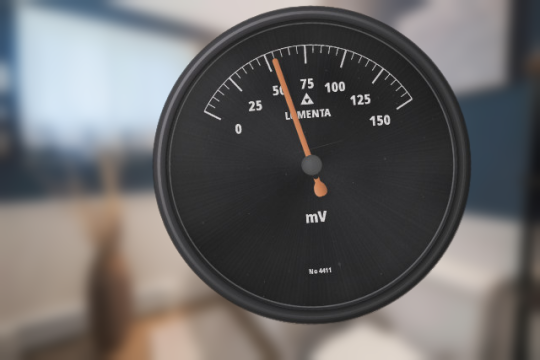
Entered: 55; mV
